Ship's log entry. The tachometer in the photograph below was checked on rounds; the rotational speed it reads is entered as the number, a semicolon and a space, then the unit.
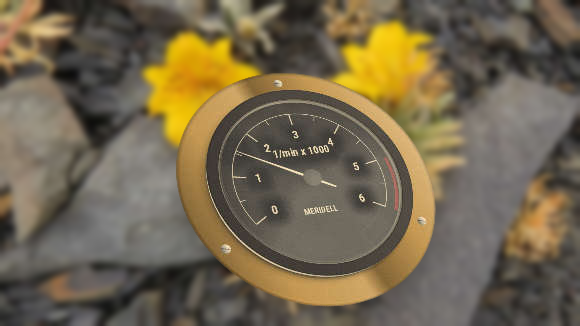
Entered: 1500; rpm
